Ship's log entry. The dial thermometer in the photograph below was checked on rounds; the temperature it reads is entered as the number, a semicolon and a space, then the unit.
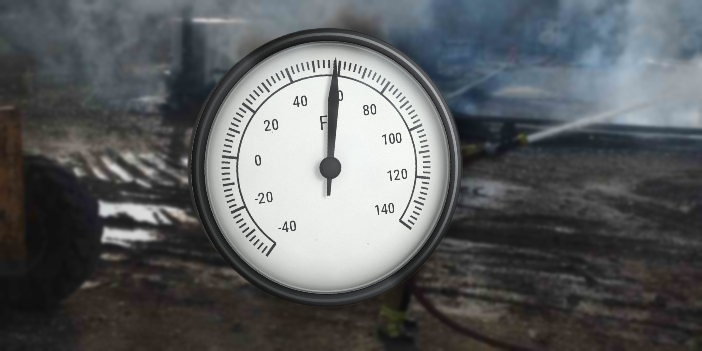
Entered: 58; °F
